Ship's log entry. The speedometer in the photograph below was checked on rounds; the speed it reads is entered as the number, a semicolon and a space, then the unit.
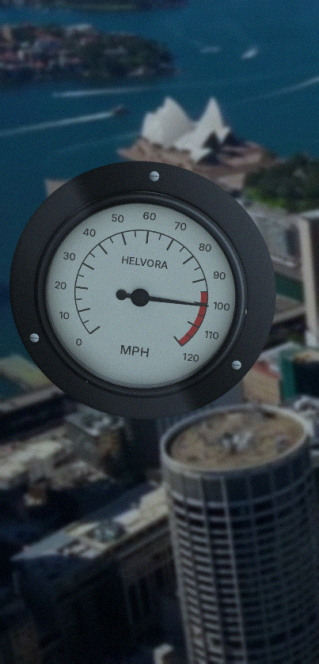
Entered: 100; mph
